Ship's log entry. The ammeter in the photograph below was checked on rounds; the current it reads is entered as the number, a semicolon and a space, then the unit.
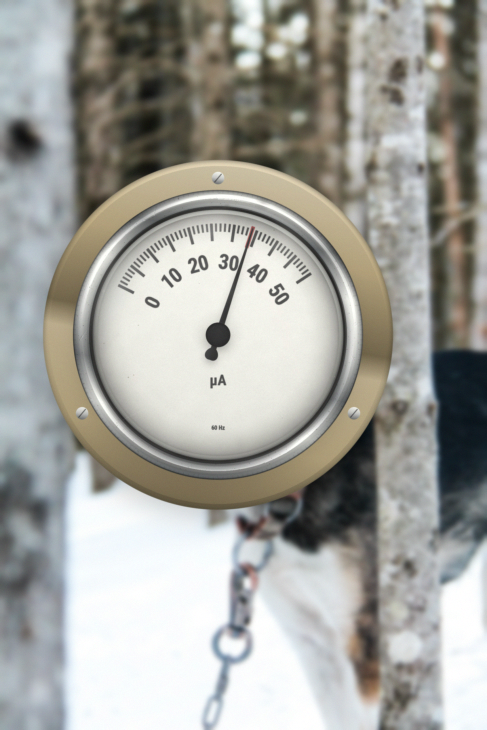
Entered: 34; µA
